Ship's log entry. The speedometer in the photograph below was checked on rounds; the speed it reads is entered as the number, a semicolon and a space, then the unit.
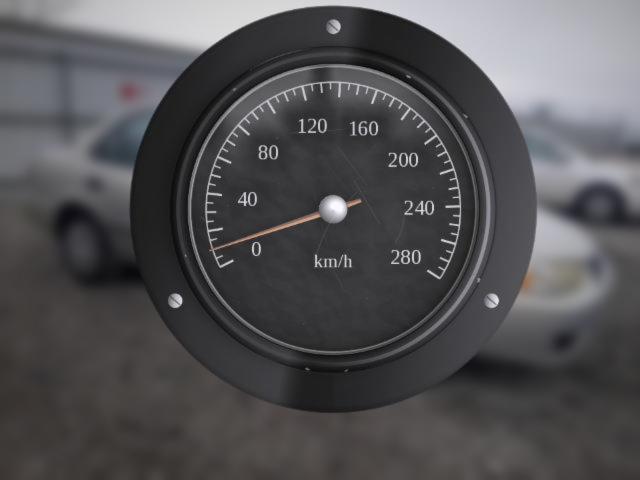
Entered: 10; km/h
